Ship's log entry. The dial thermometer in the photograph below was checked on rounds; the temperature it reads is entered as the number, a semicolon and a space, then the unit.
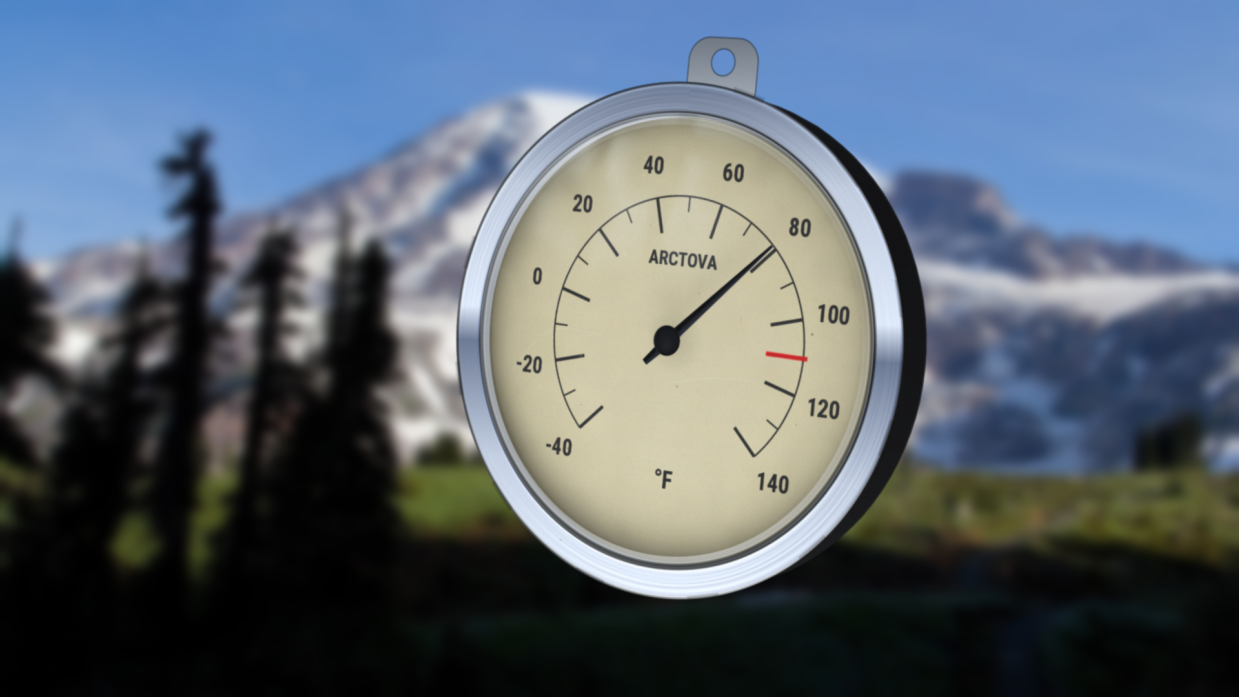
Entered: 80; °F
